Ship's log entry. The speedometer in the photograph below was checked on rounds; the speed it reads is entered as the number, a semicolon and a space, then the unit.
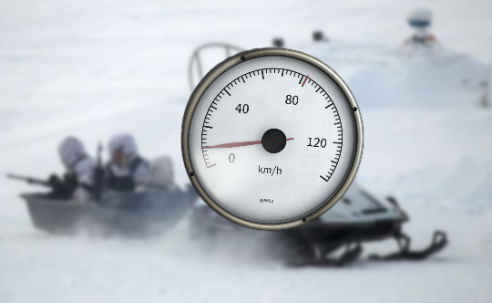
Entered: 10; km/h
